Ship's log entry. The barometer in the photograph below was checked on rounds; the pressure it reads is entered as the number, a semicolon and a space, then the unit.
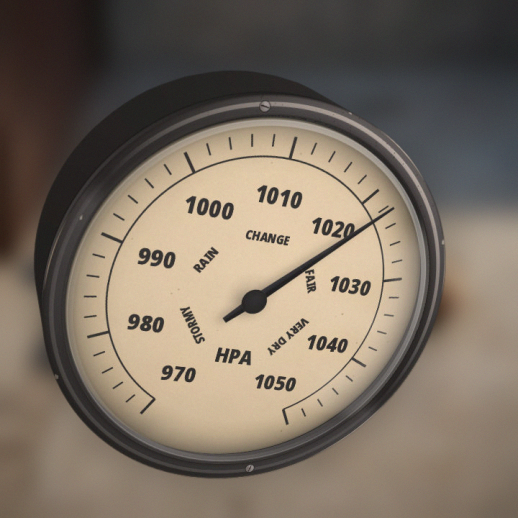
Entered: 1022; hPa
